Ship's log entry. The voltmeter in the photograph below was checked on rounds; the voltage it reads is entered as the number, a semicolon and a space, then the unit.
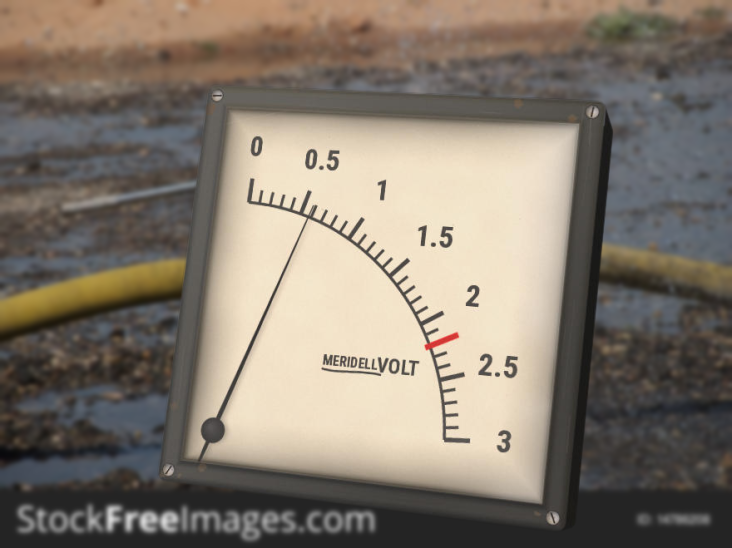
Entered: 0.6; V
